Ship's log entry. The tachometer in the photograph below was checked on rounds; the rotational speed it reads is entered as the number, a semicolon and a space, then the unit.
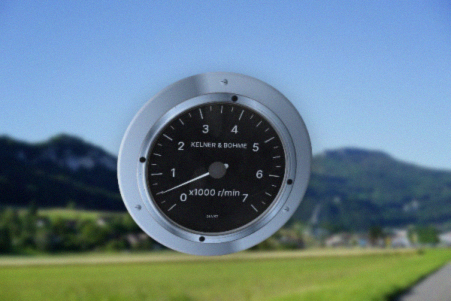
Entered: 500; rpm
